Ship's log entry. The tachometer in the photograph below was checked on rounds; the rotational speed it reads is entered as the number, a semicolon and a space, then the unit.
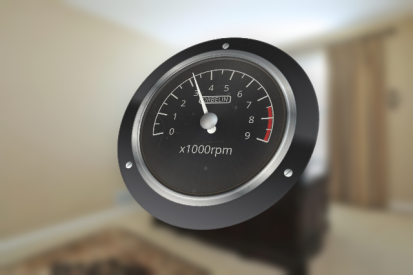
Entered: 3250; rpm
